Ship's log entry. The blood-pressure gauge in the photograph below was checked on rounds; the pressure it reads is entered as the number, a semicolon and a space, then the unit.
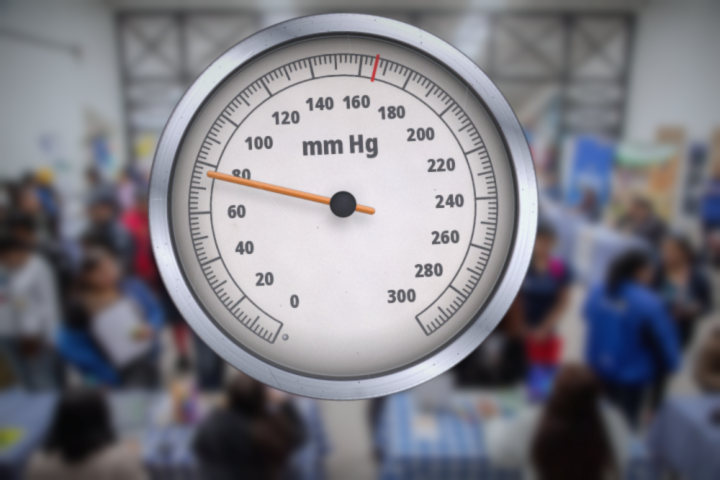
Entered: 76; mmHg
